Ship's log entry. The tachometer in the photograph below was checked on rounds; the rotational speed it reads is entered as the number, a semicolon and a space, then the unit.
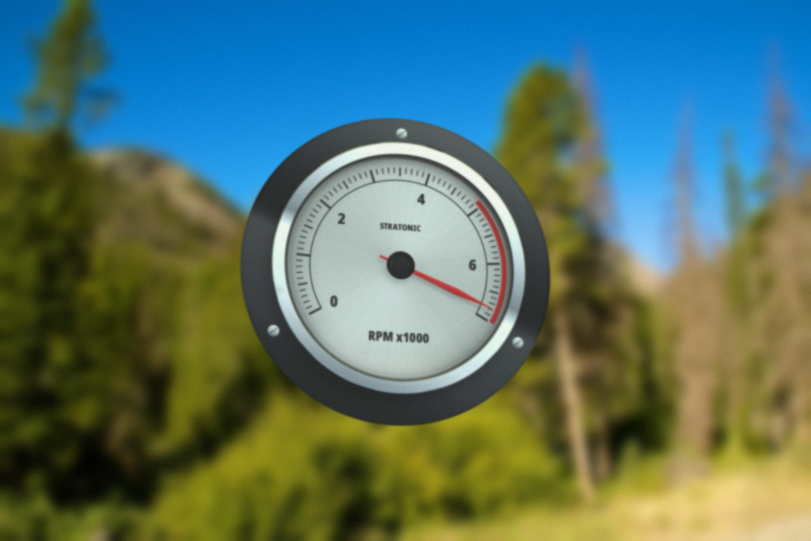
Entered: 6800; rpm
